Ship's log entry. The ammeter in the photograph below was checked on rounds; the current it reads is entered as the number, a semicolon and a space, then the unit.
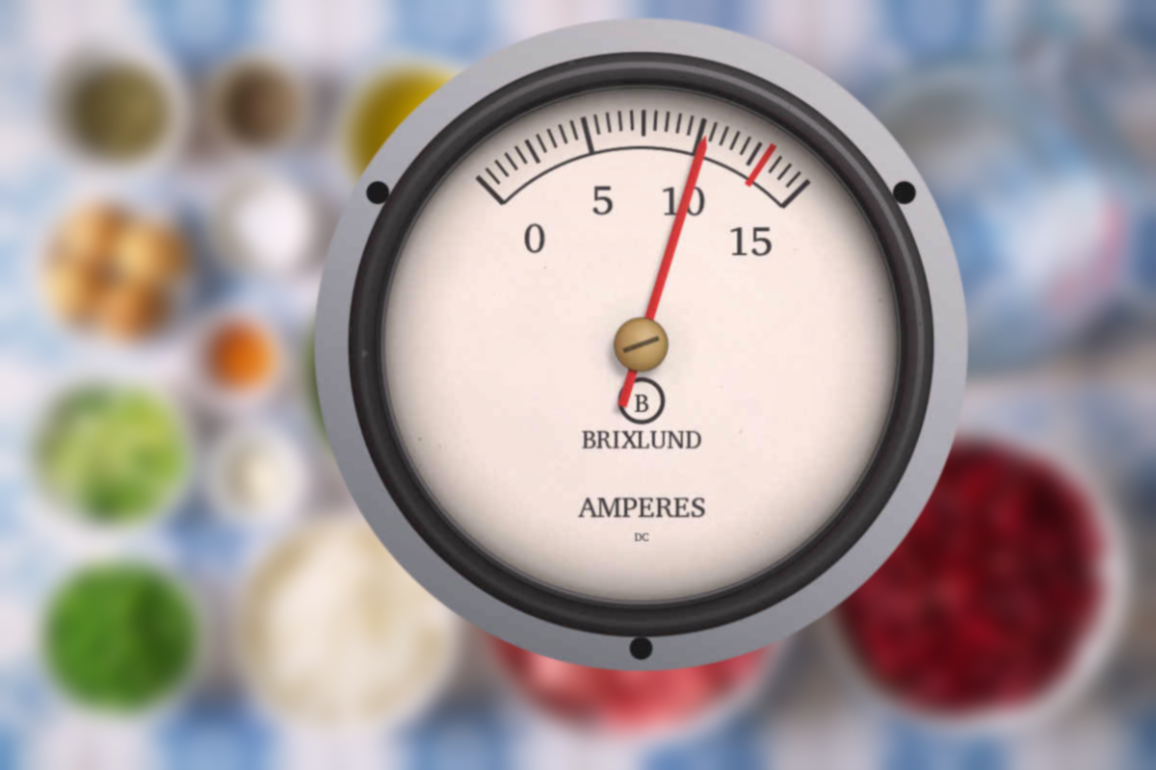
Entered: 10.25; A
